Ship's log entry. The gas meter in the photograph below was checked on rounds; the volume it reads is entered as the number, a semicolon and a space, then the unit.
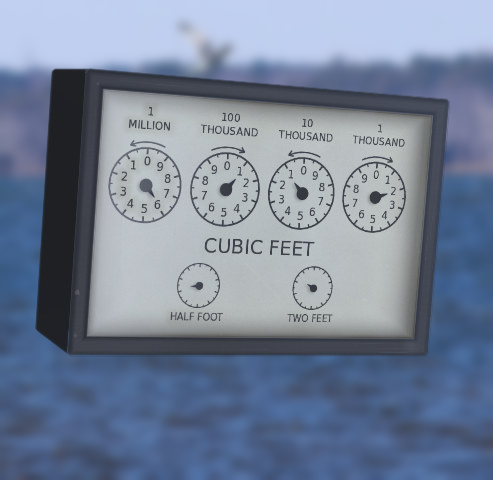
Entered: 611200; ft³
